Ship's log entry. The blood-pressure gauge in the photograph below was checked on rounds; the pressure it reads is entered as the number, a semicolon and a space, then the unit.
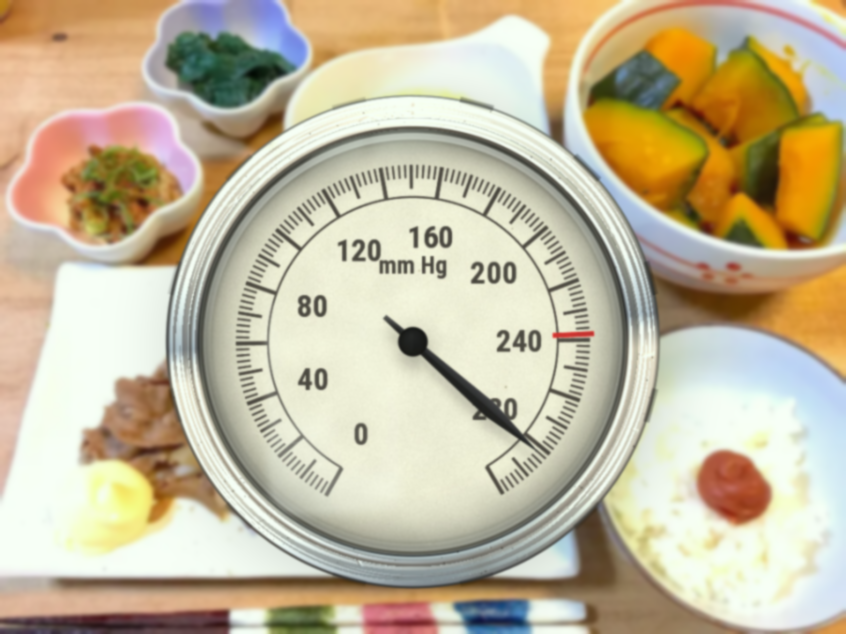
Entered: 282; mmHg
